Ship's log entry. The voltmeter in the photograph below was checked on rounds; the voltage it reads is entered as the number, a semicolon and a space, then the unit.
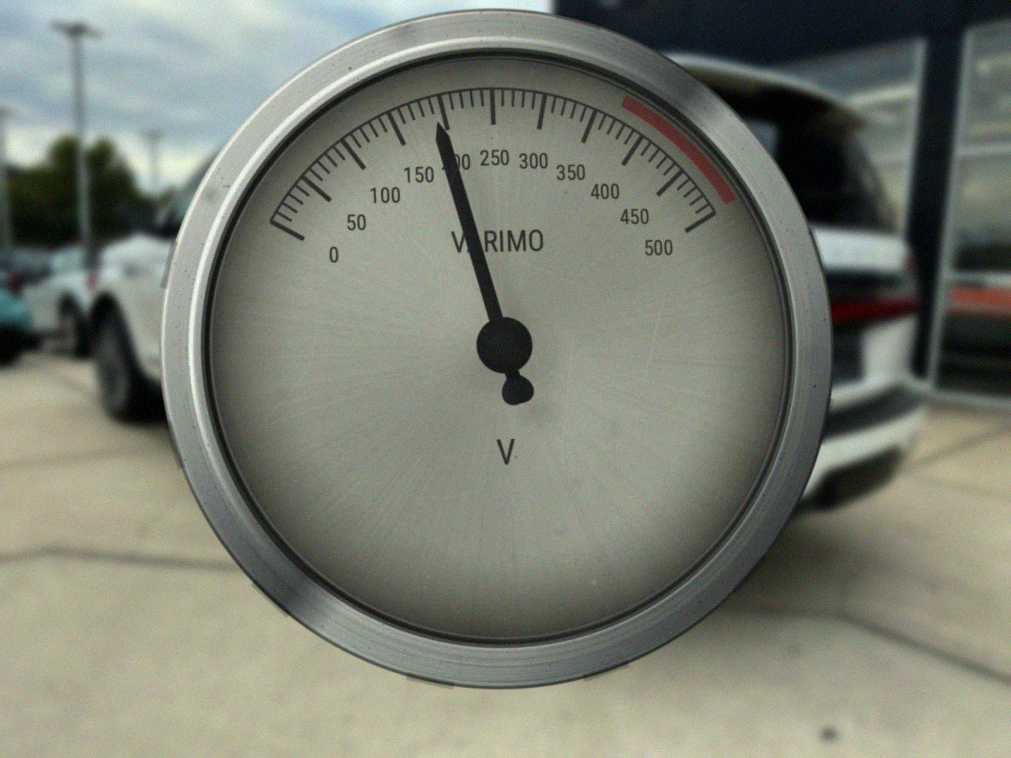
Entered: 190; V
